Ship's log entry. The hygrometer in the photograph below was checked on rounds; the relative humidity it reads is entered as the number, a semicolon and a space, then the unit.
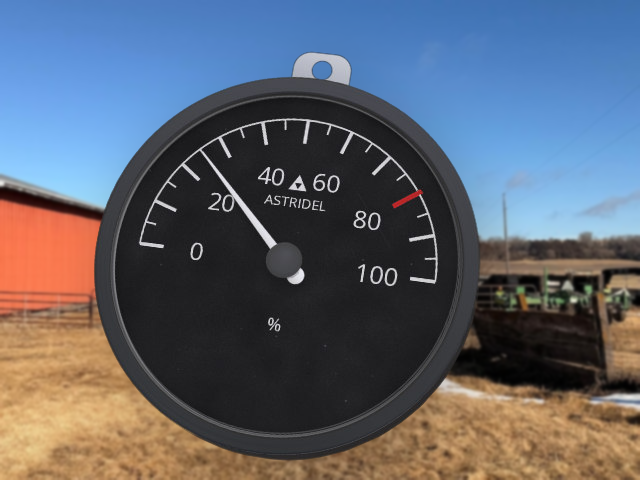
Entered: 25; %
